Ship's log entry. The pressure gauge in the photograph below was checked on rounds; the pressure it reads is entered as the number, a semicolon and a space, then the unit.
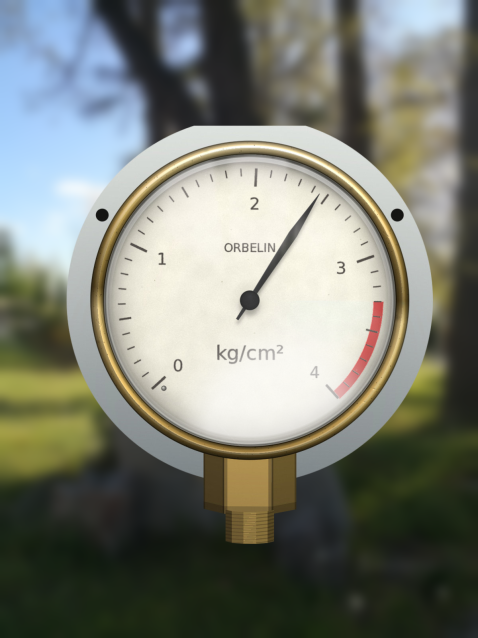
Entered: 2.45; kg/cm²
